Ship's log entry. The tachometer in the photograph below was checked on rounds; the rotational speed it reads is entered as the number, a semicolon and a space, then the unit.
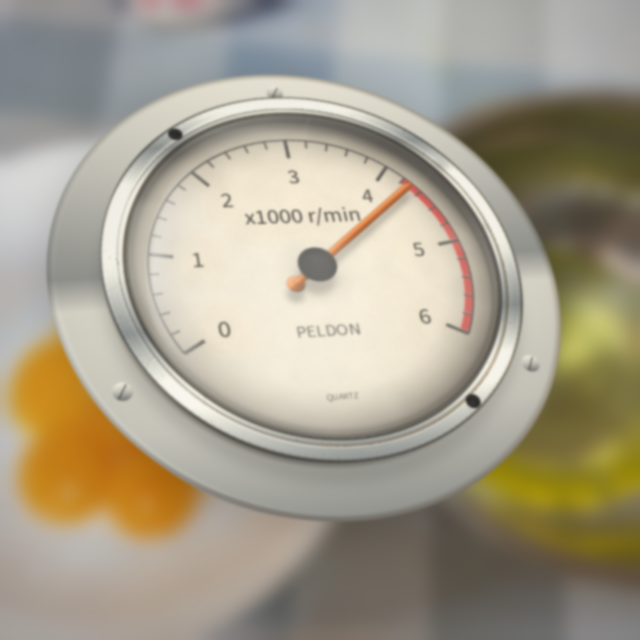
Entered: 4300; rpm
